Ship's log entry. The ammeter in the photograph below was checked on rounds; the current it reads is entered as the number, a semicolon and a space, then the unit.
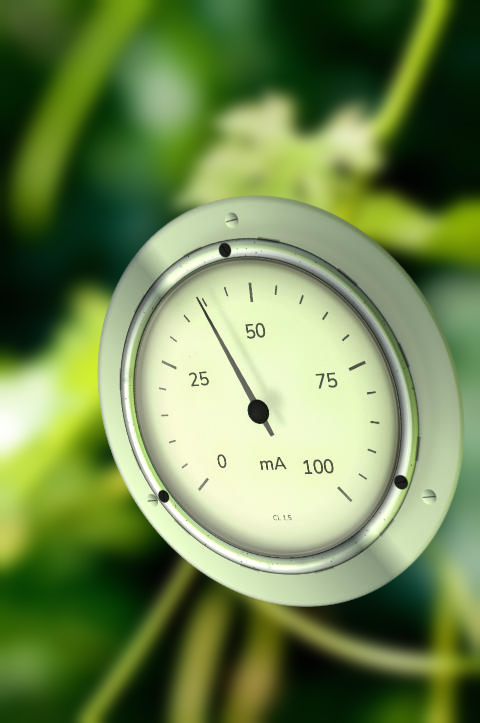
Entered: 40; mA
